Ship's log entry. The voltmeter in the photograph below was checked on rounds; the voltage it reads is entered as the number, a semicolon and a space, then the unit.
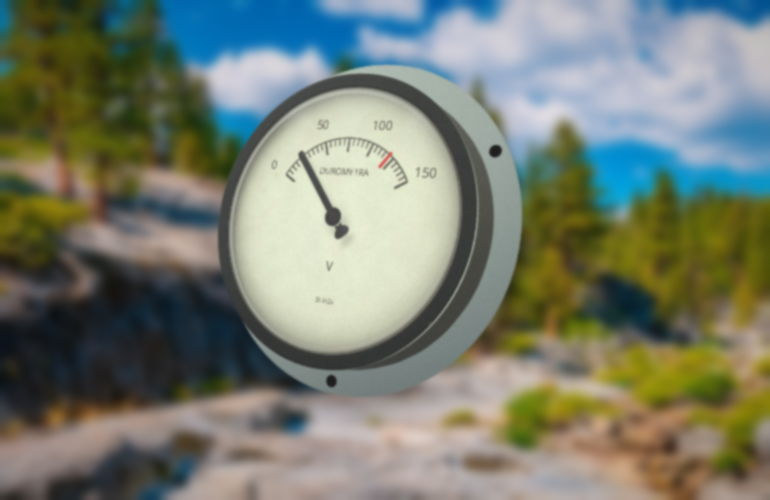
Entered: 25; V
